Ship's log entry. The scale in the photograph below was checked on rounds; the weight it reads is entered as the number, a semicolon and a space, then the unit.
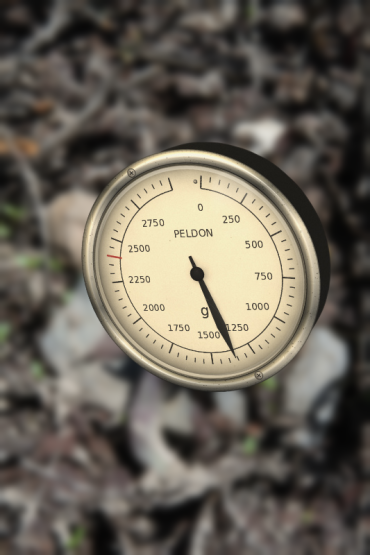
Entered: 1350; g
